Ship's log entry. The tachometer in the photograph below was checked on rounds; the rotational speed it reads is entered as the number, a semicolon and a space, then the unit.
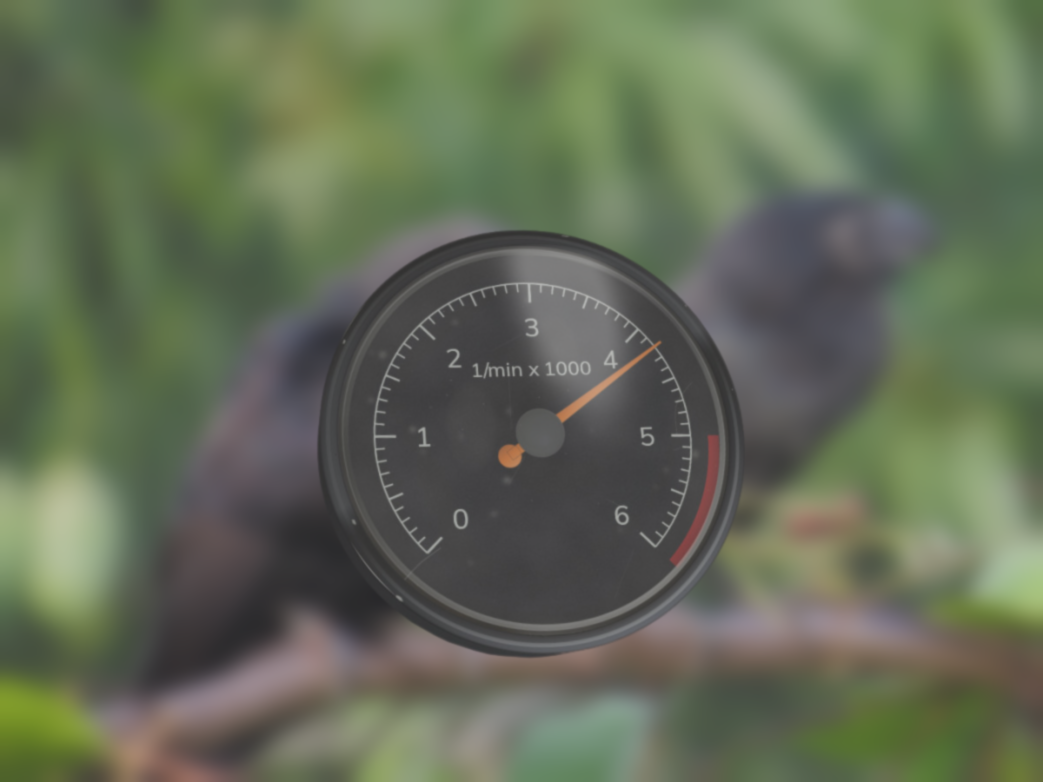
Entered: 4200; rpm
